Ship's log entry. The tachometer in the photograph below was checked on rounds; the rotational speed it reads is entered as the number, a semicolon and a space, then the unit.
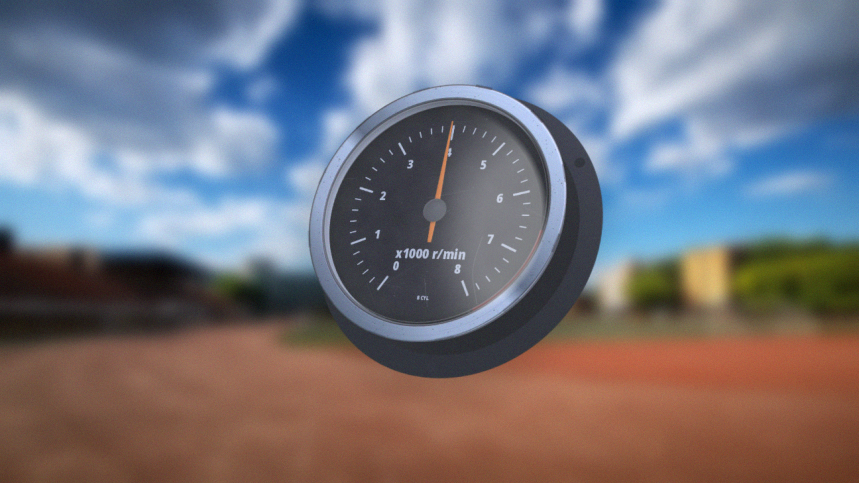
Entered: 4000; rpm
